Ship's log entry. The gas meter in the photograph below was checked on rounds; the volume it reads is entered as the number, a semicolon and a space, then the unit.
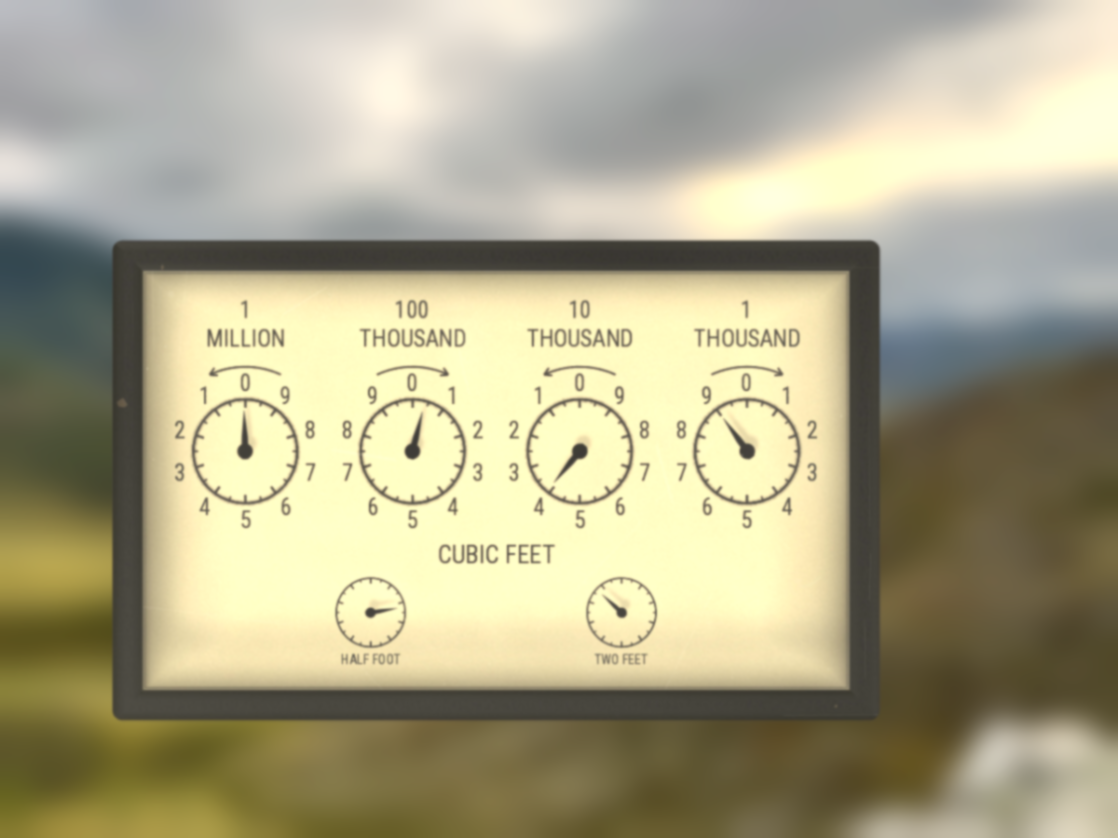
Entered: 3900; ft³
